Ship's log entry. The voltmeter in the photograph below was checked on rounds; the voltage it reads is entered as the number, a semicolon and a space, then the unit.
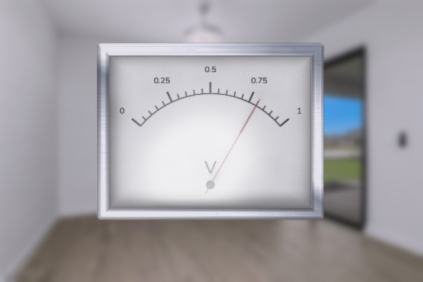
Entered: 0.8; V
